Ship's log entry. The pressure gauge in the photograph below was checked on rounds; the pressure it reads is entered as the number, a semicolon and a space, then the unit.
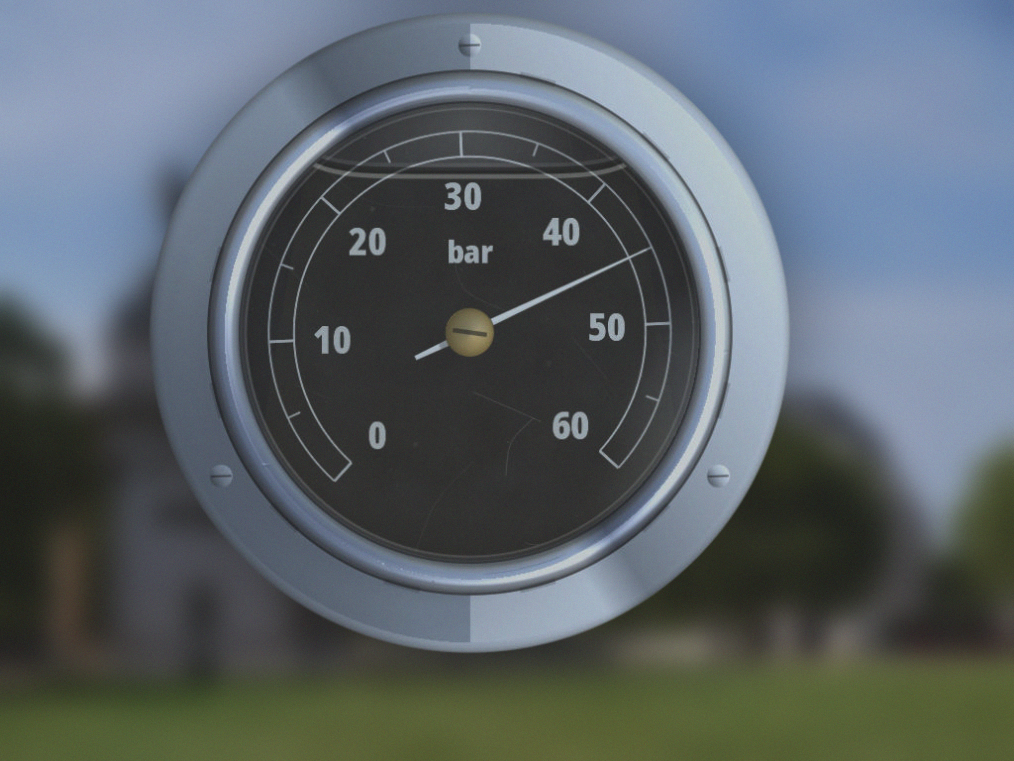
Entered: 45; bar
